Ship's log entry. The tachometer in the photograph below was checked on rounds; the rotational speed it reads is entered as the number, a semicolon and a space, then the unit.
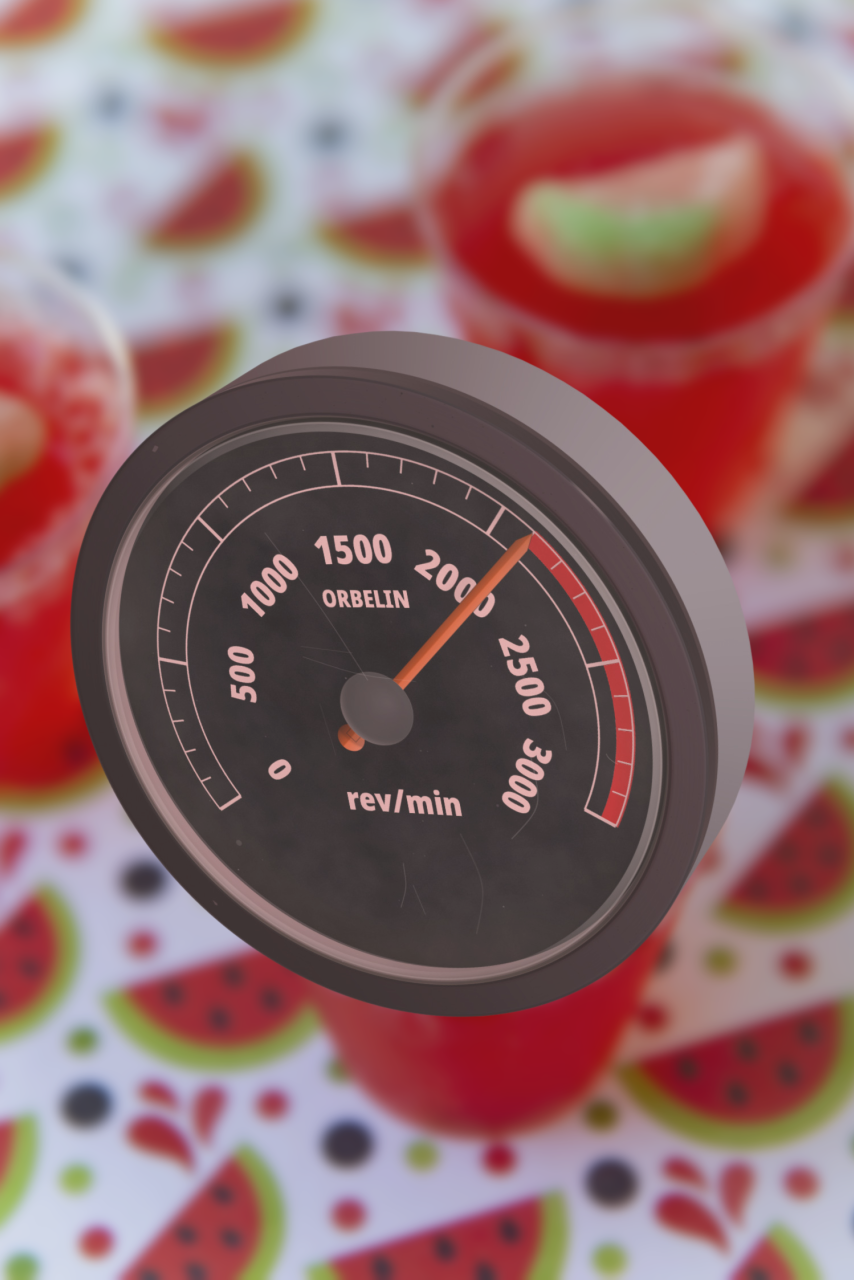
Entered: 2100; rpm
